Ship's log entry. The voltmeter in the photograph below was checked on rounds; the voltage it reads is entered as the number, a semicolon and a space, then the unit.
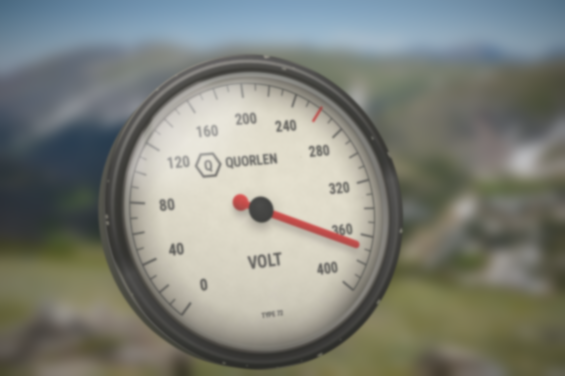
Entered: 370; V
